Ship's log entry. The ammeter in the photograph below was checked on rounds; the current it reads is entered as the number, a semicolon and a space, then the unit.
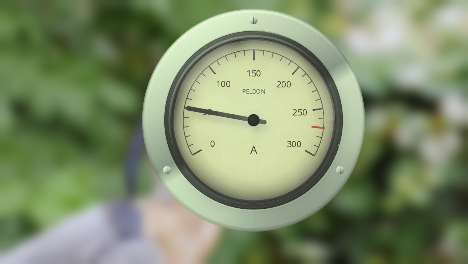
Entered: 50; A
